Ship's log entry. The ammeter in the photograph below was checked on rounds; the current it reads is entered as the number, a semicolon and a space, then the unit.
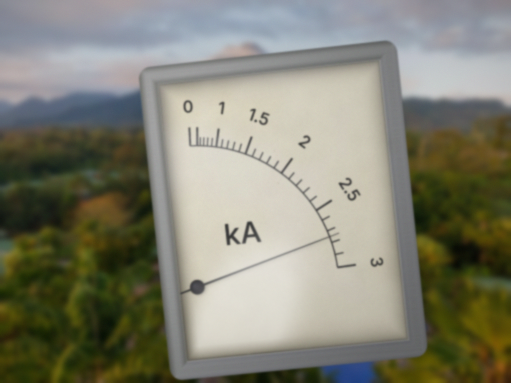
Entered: 2.75; kA
